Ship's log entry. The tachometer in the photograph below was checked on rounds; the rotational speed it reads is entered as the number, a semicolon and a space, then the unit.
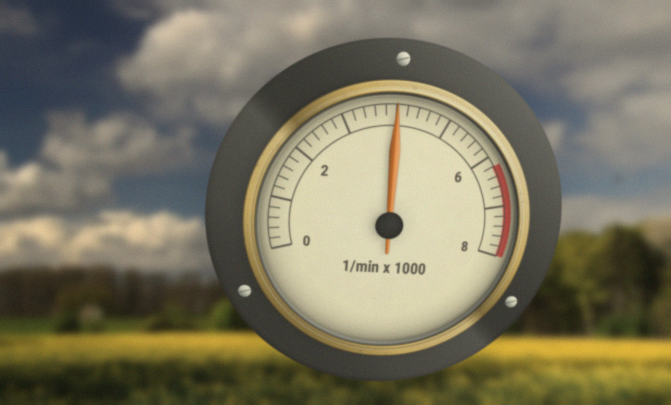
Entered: 4000; rpm
